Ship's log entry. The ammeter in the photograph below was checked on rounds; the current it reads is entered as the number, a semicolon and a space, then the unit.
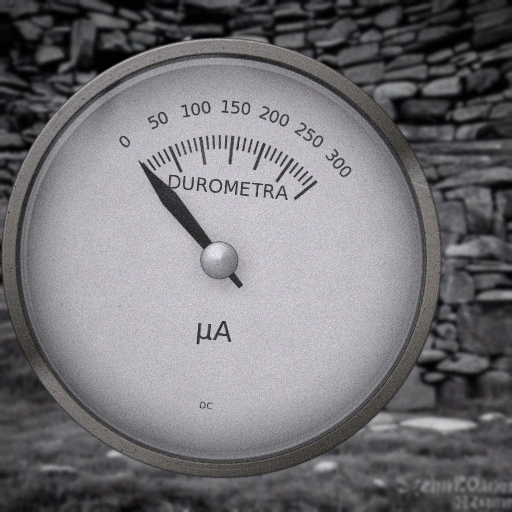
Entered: 0; µA
